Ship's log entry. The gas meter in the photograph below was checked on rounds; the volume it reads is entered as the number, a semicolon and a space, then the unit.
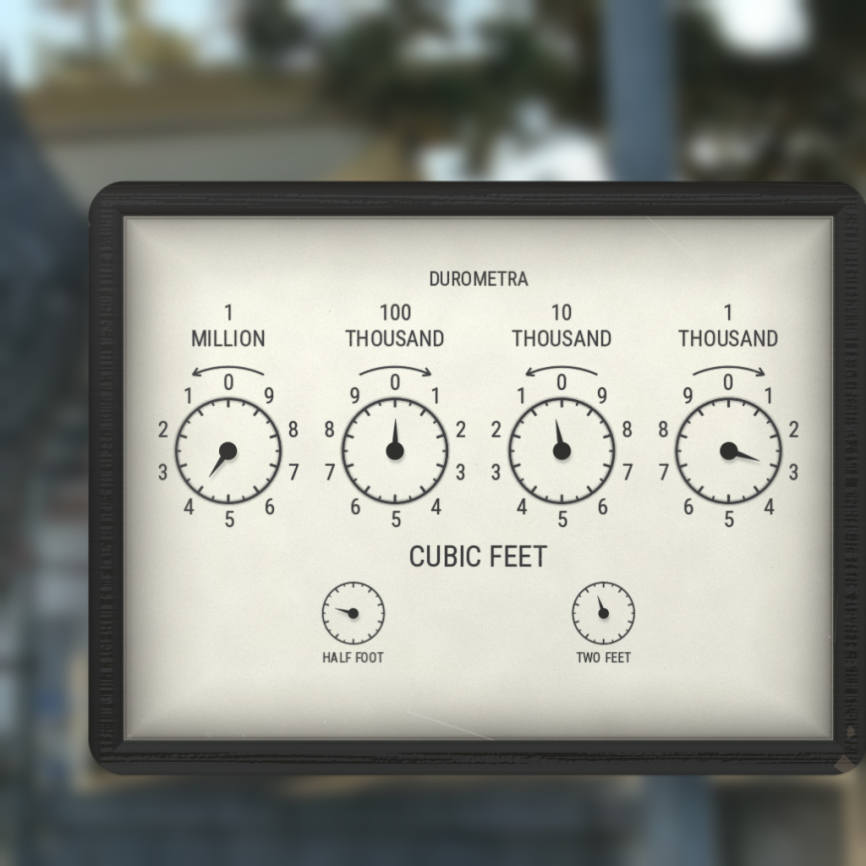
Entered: 400300; ft³
